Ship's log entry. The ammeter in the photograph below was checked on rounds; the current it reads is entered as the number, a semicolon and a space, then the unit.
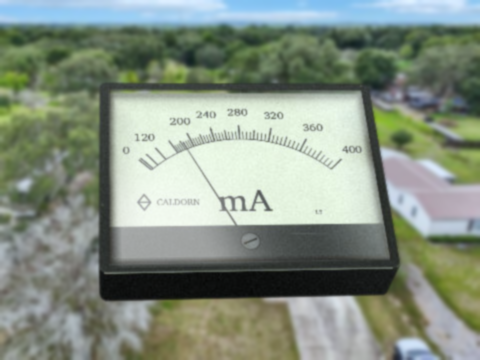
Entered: 180; mA
